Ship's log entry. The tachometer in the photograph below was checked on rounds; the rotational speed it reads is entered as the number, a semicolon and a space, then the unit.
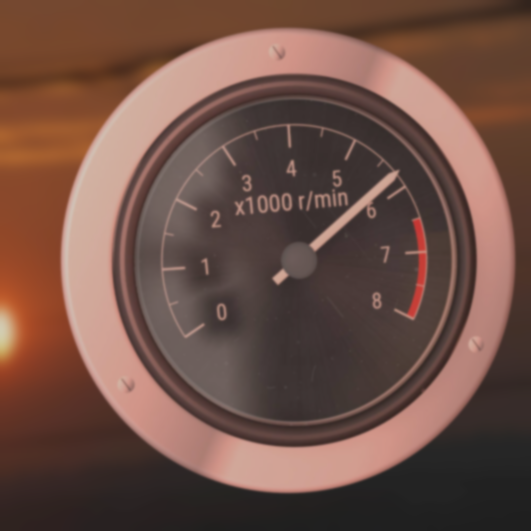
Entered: 5750; rpm
